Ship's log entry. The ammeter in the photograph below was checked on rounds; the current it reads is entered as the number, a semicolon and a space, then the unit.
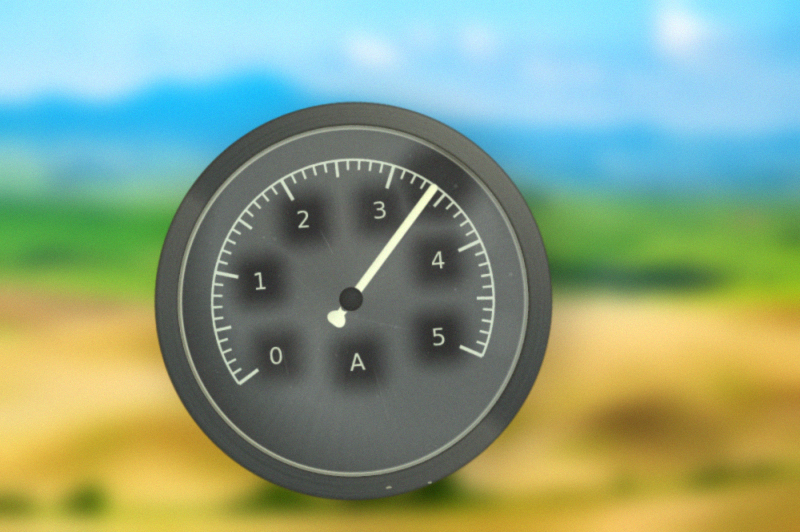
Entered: 3.4; A
